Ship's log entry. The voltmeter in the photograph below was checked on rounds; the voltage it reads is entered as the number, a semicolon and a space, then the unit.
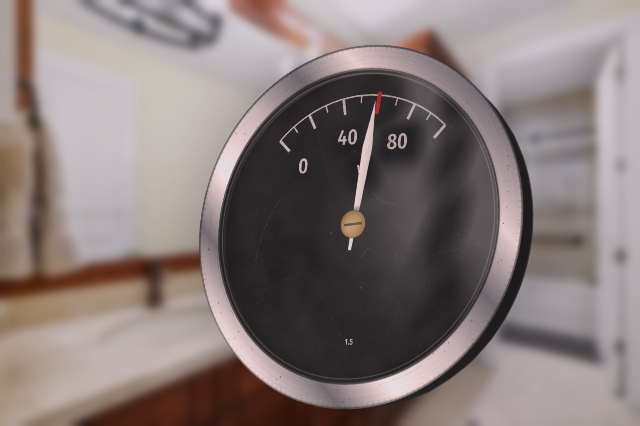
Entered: 60; V
